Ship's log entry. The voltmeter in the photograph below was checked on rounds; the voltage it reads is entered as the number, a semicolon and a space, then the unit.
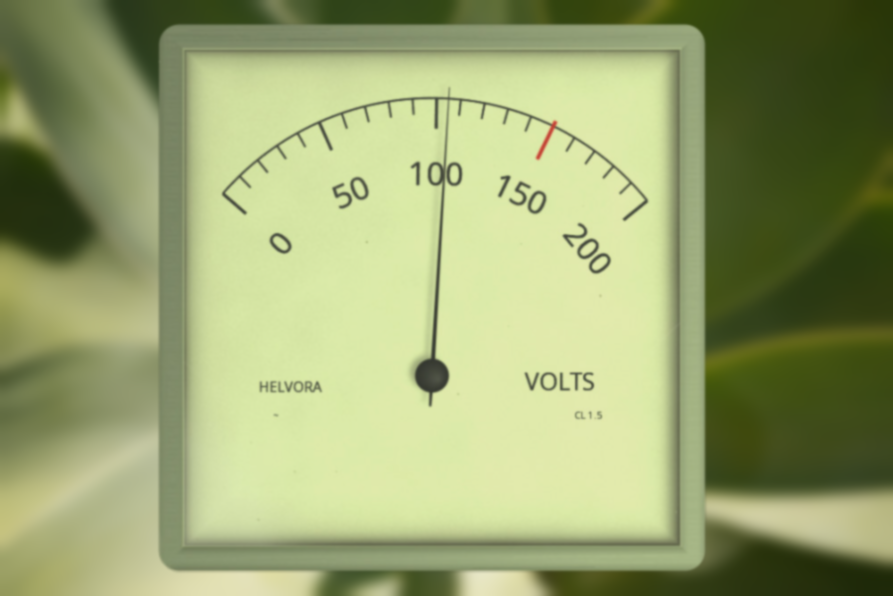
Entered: 105; V
